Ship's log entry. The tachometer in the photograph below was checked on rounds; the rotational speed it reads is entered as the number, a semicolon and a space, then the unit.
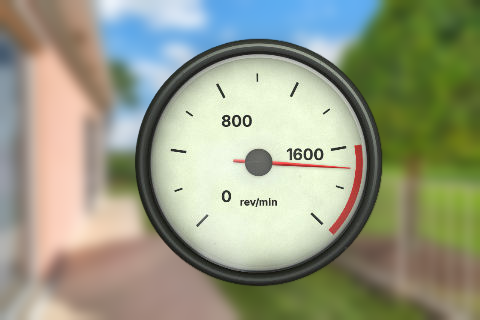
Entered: 1700; rpm
